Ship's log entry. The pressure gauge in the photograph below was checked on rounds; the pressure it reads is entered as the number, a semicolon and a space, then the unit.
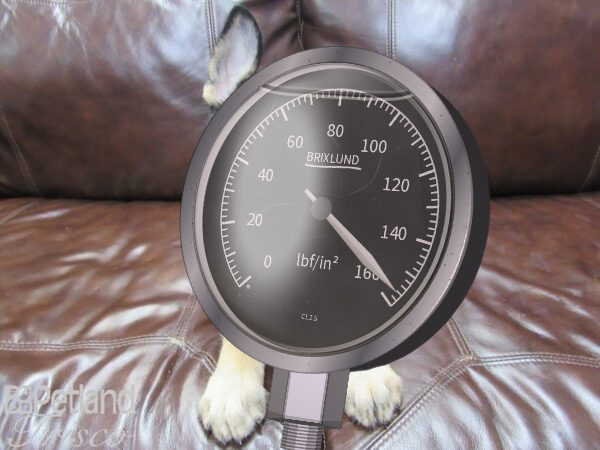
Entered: 156; psi
